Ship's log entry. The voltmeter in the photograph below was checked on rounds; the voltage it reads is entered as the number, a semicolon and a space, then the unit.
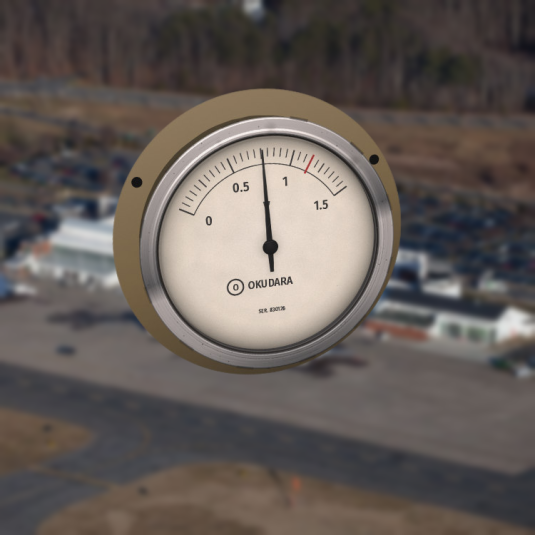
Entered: 0.75; V
